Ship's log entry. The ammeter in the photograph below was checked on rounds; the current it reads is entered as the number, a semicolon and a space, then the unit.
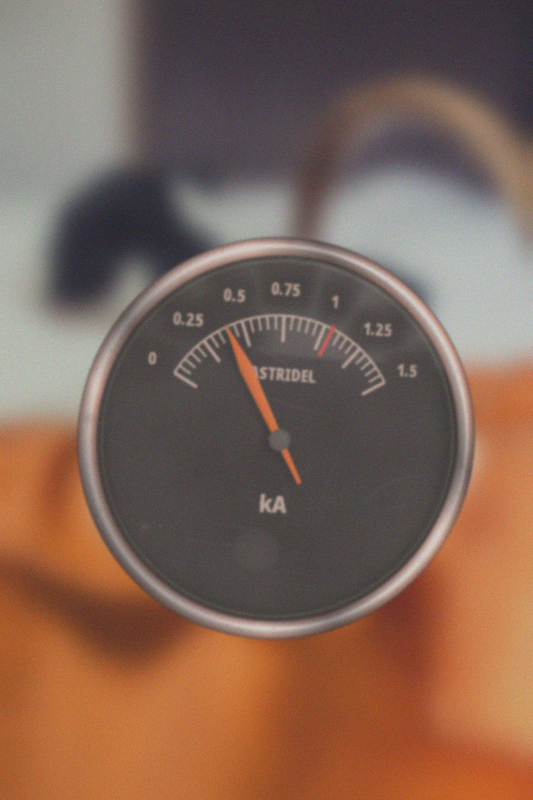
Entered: 0.4; kA
